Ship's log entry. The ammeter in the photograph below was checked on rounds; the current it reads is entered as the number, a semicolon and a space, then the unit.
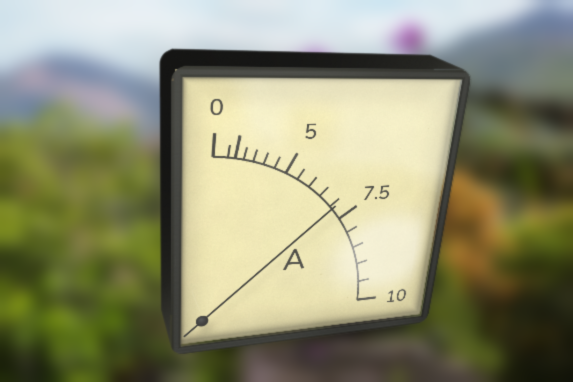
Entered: 7; A
